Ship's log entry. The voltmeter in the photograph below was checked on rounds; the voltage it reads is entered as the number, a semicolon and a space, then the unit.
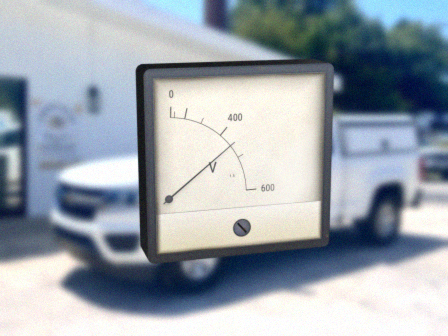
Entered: 450; V
